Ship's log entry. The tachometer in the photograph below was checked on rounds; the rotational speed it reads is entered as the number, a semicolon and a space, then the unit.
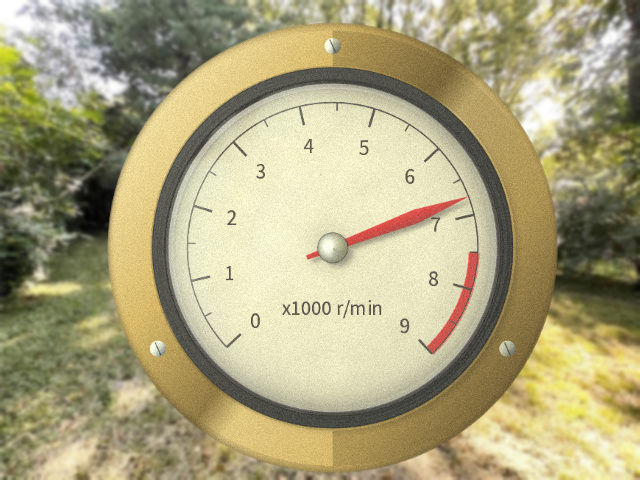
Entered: 6750; rpm
